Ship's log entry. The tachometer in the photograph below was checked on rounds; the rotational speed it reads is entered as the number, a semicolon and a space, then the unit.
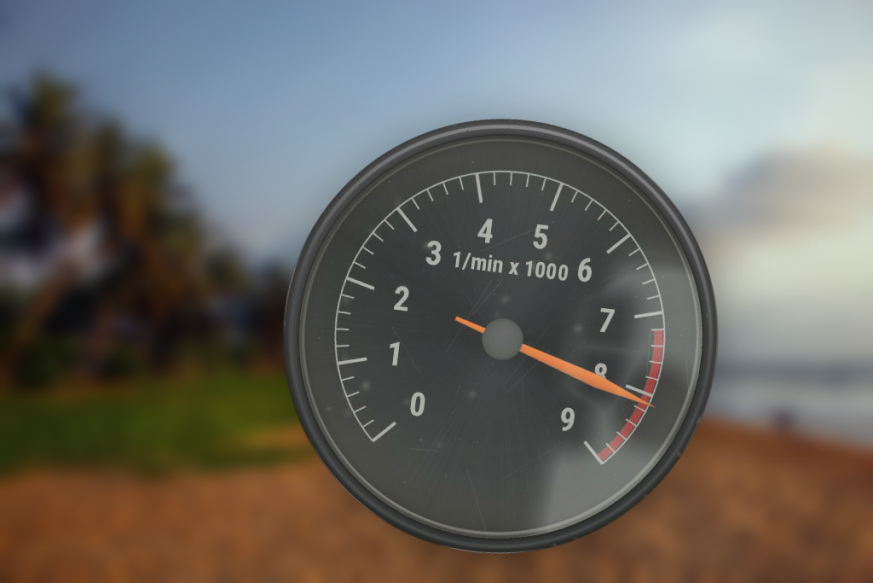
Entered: 8100; rpm
